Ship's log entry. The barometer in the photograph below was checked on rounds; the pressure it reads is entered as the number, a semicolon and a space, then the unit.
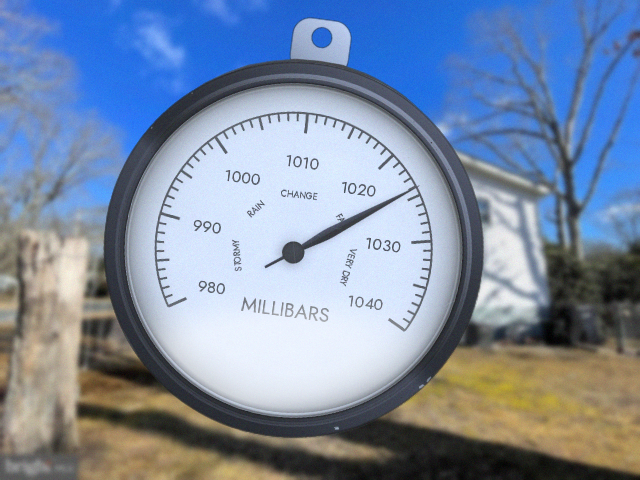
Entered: 1024; mbar
